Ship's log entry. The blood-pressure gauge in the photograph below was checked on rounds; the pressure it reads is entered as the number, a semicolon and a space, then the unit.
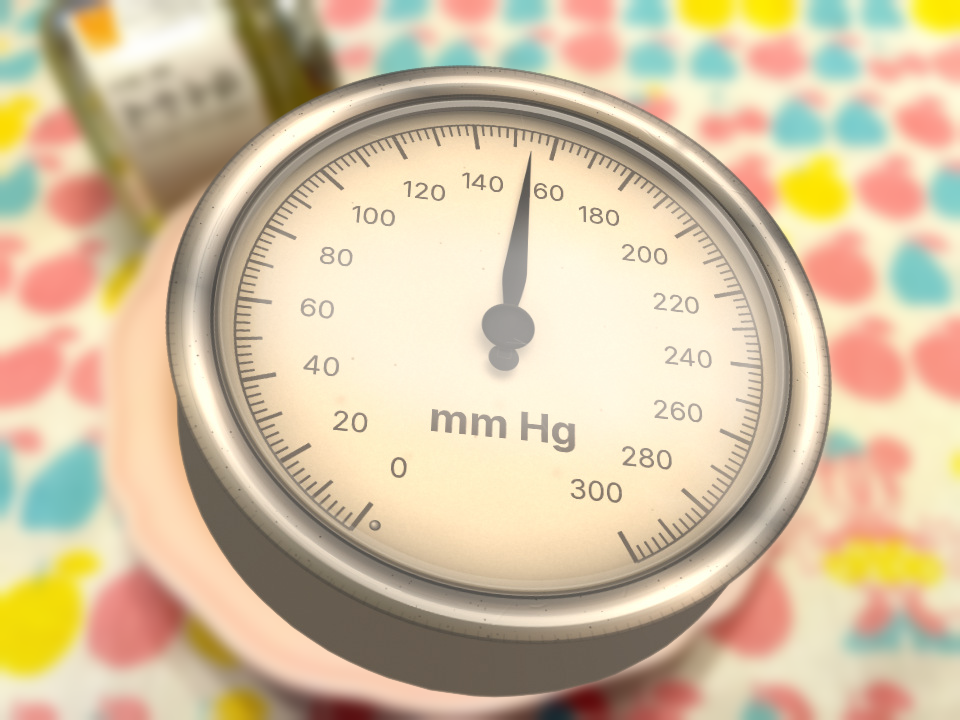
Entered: 154; mmHg
